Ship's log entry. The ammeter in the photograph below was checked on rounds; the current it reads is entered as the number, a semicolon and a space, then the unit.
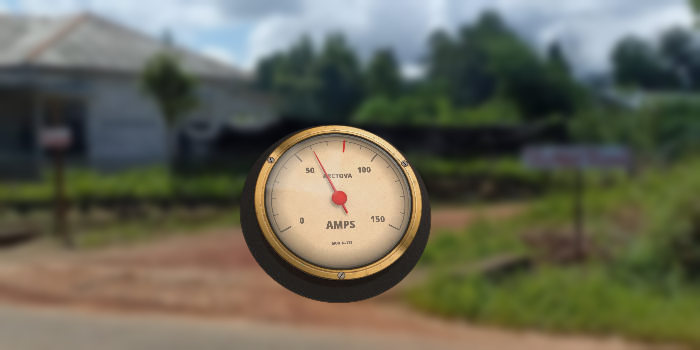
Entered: 60; A
